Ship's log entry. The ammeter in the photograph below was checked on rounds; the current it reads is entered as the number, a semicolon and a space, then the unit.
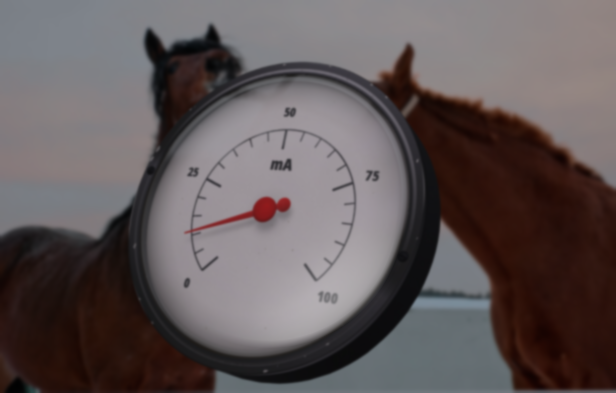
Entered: 10; mA
